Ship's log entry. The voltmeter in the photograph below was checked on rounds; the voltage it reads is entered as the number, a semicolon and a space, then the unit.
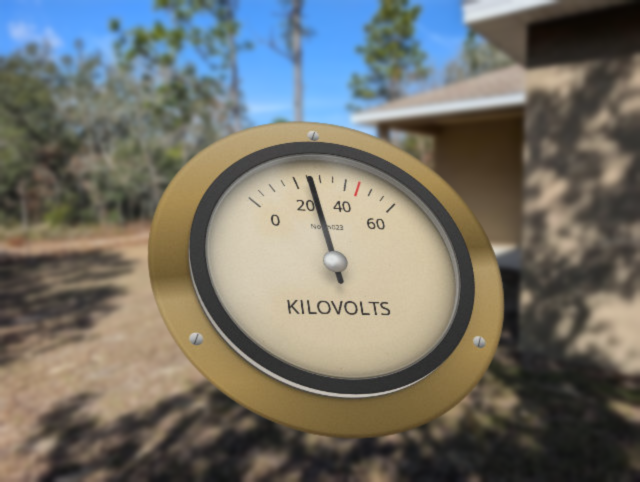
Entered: 25; kV
